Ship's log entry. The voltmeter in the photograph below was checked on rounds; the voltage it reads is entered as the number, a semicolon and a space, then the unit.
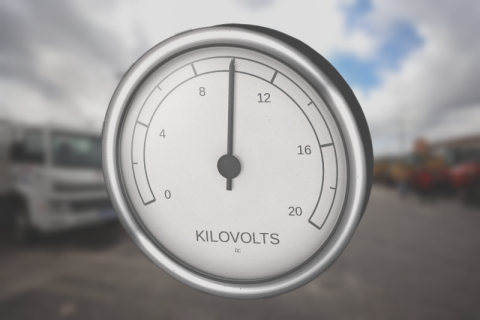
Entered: 10; kV
